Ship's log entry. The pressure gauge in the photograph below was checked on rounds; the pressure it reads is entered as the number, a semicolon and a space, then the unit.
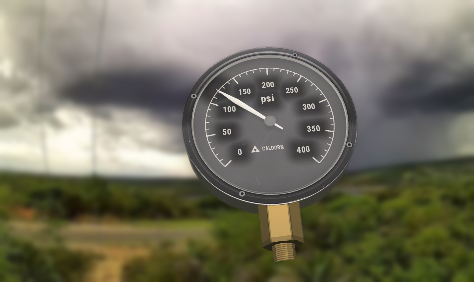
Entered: 120; psi
